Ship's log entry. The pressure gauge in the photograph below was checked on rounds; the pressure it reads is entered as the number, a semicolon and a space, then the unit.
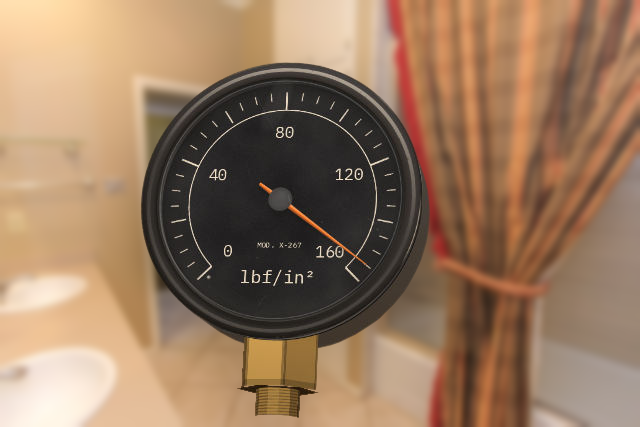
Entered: 155; psi
